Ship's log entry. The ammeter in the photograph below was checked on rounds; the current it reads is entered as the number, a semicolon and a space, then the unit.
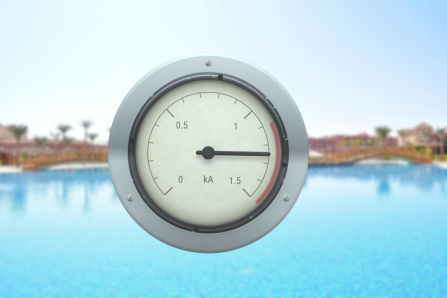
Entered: 1.25; kA
